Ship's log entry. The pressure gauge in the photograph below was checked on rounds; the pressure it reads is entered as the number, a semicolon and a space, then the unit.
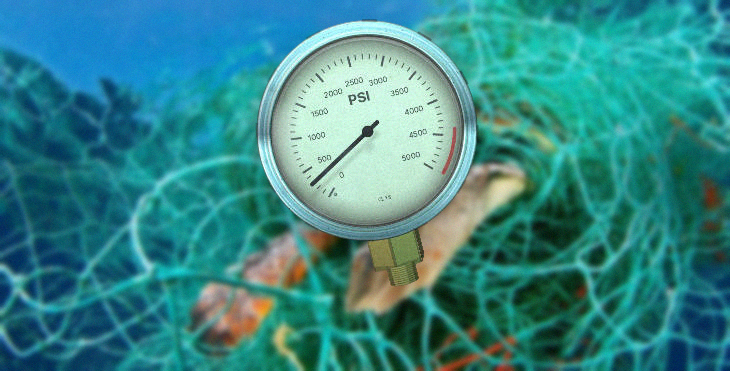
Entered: 300; psi
